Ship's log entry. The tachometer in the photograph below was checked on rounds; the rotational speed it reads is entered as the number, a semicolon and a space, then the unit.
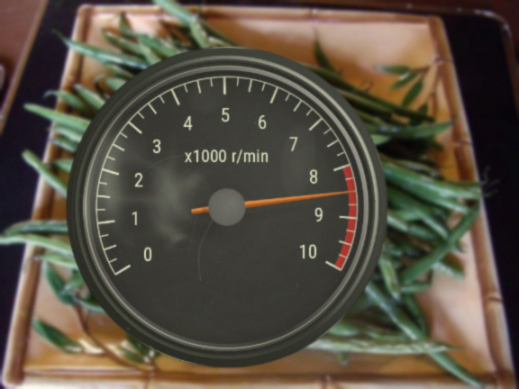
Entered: 8500; rpm
